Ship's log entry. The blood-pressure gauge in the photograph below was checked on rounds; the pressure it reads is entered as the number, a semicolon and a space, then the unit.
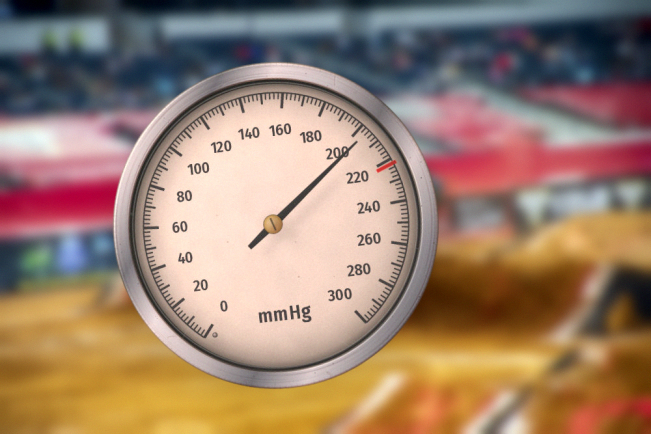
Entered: 204; mmHg
